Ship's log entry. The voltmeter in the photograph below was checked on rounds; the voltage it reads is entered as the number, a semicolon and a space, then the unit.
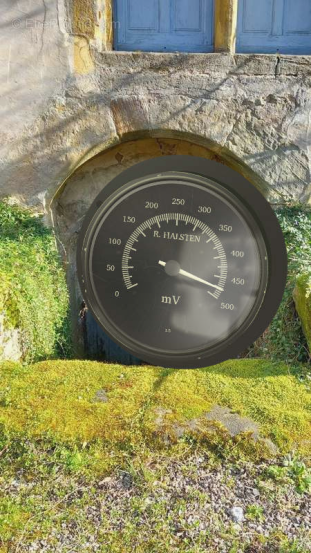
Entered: 475; mV
